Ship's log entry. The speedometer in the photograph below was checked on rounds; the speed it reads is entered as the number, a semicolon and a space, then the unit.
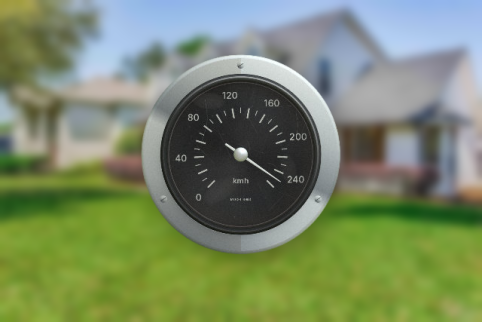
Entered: 250; km/h
